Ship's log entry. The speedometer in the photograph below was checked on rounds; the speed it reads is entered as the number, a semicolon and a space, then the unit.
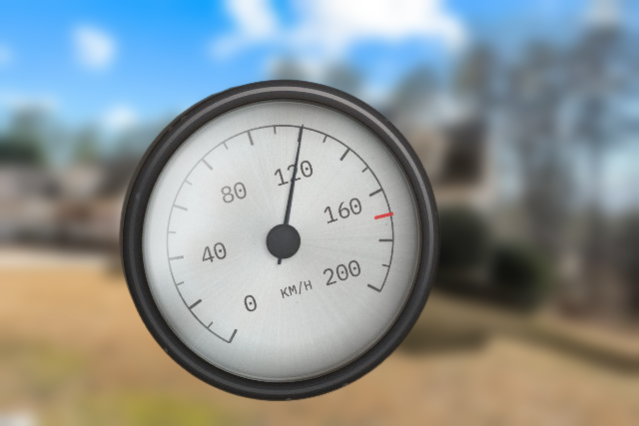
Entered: 120; km/h
